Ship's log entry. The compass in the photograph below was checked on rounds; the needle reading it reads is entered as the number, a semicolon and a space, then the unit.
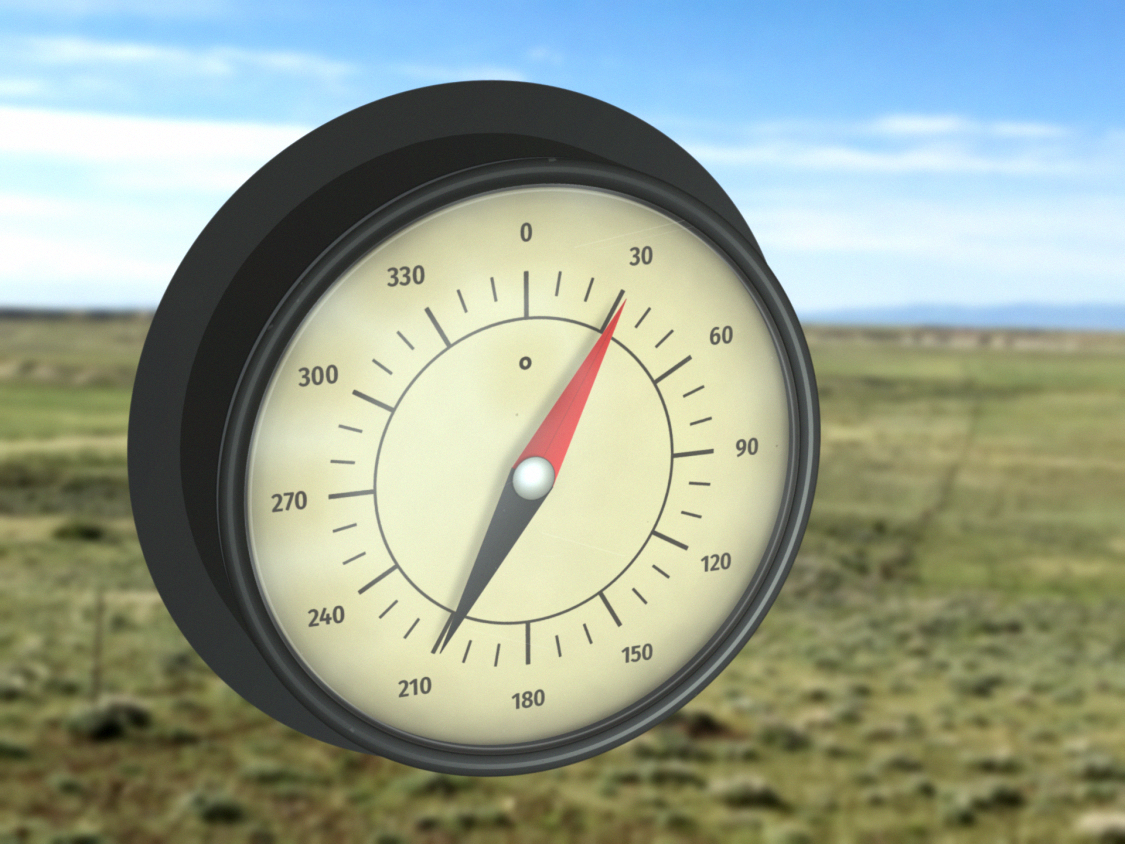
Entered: 30; °
